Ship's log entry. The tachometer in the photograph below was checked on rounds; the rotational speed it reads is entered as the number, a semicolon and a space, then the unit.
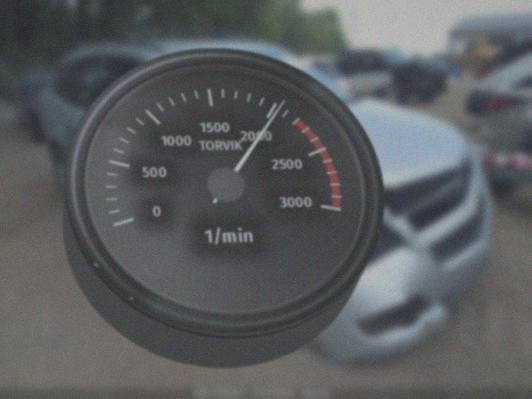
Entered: 2050; rpm
